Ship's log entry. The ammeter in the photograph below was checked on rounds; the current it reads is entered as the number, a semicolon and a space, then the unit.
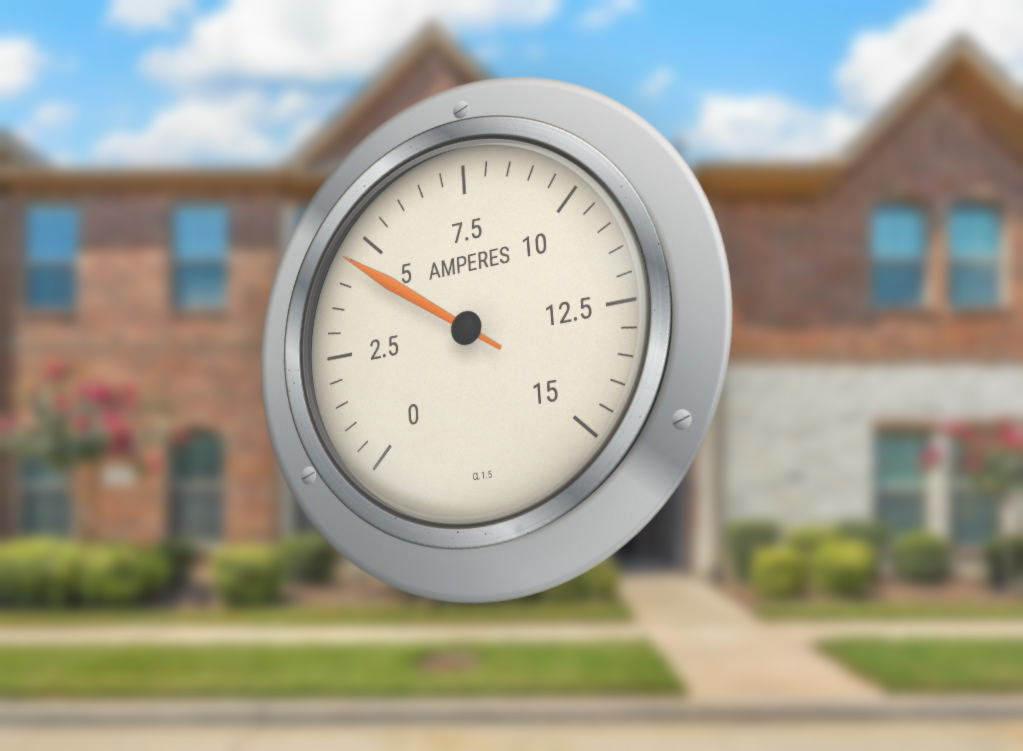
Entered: 4.5; A
